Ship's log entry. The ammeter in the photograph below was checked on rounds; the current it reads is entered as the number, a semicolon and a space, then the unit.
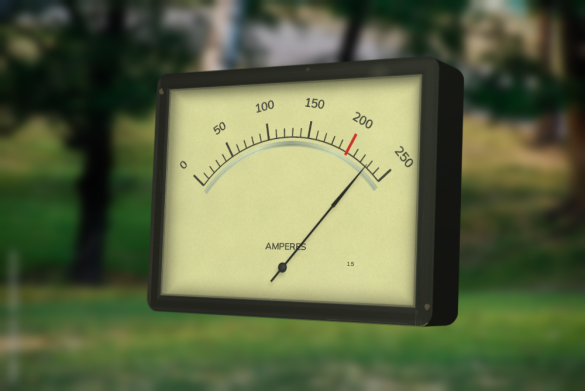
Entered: 230; A
